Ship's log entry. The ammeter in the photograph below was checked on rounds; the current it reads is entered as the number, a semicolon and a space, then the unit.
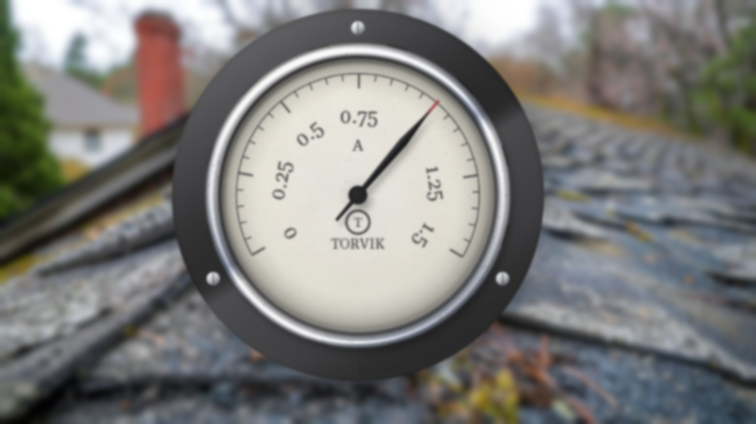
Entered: 1; A
